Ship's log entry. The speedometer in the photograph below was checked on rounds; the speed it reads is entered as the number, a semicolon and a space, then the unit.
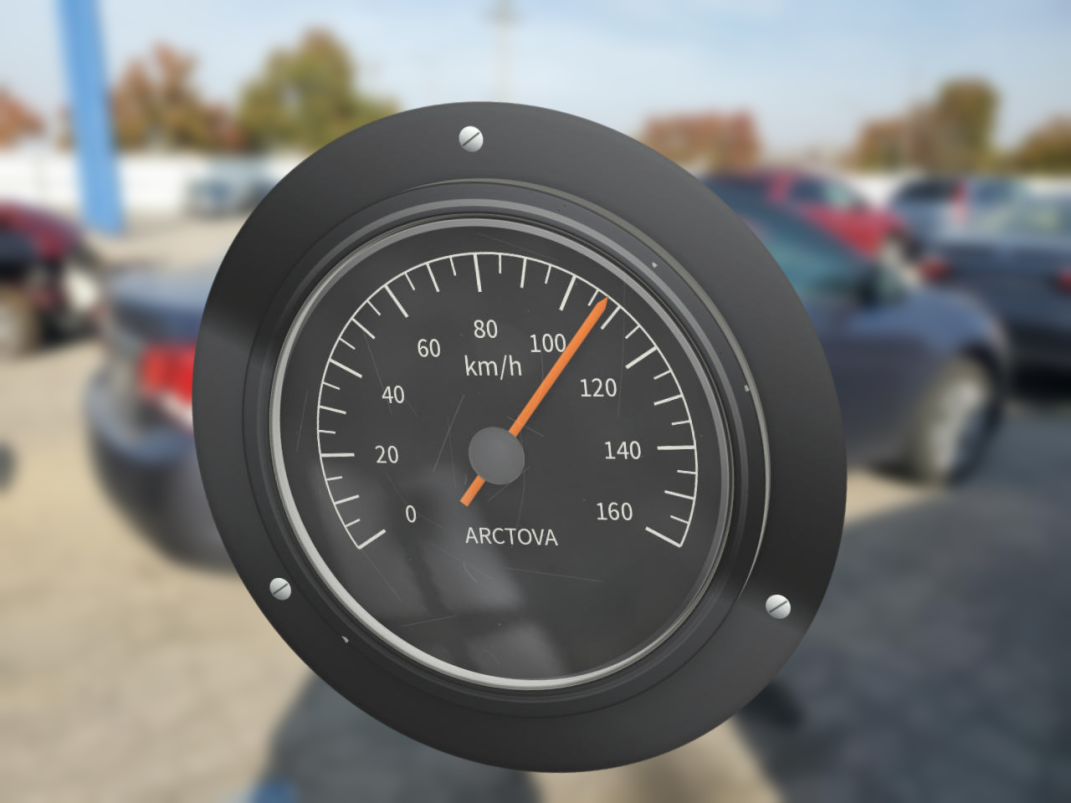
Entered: 107.5; km/h
